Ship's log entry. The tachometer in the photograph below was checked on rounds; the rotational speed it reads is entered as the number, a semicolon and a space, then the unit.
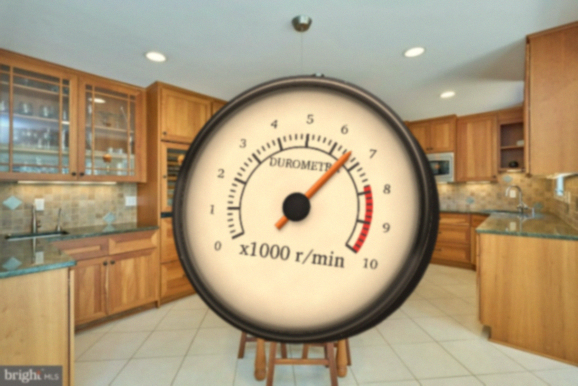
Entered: 6600; rpm
